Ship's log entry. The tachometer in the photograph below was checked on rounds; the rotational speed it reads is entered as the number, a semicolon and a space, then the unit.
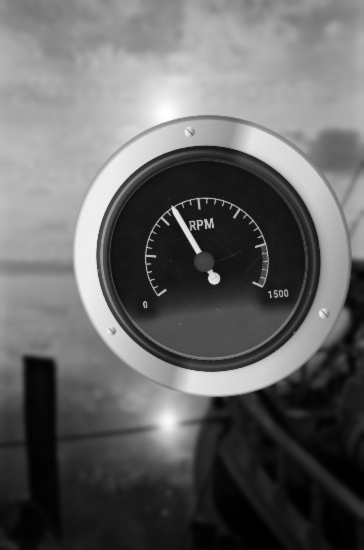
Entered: 600; rpm
